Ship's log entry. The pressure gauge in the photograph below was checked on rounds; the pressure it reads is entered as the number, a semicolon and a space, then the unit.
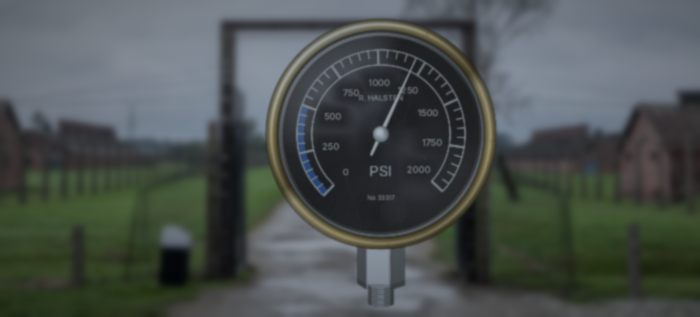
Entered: 1200; psi
